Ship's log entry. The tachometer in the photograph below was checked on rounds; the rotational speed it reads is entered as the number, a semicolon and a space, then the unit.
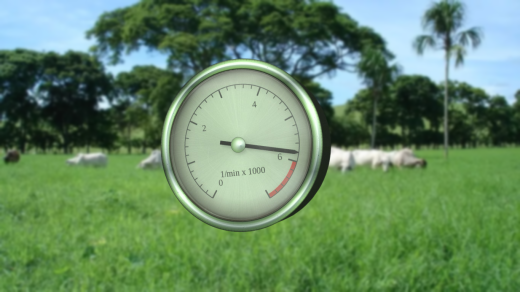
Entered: 5800; rpm
